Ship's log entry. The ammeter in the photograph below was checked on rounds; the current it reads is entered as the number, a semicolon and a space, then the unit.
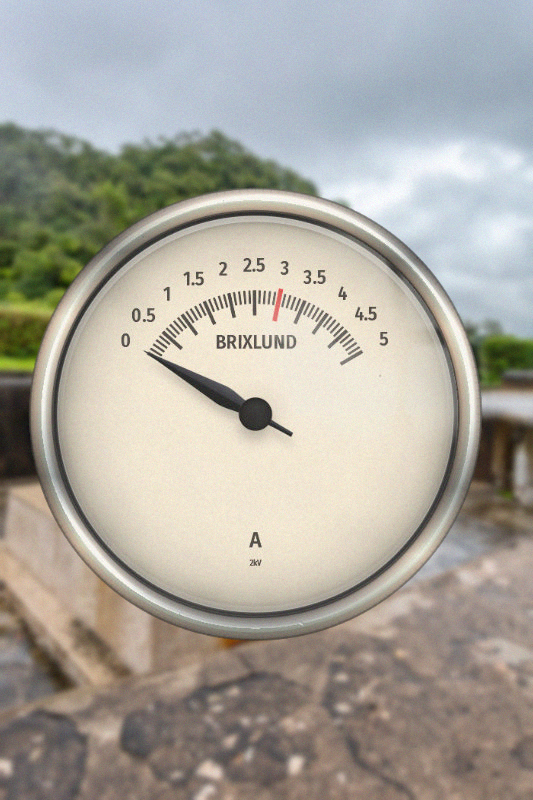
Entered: 0; A
